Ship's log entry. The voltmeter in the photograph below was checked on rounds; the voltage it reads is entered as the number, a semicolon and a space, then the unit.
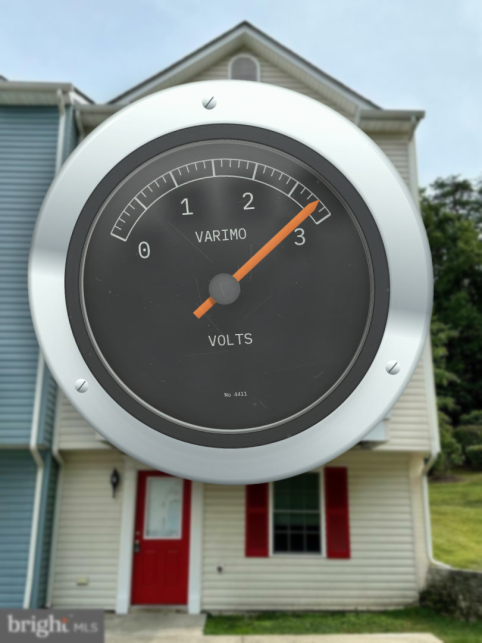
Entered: 2.8; V
